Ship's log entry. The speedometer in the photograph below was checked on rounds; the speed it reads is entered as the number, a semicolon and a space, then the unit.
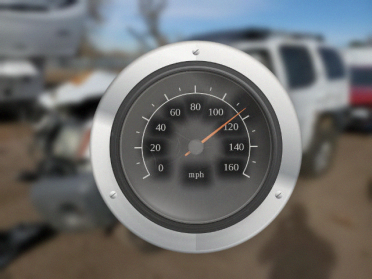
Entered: 115; mph
